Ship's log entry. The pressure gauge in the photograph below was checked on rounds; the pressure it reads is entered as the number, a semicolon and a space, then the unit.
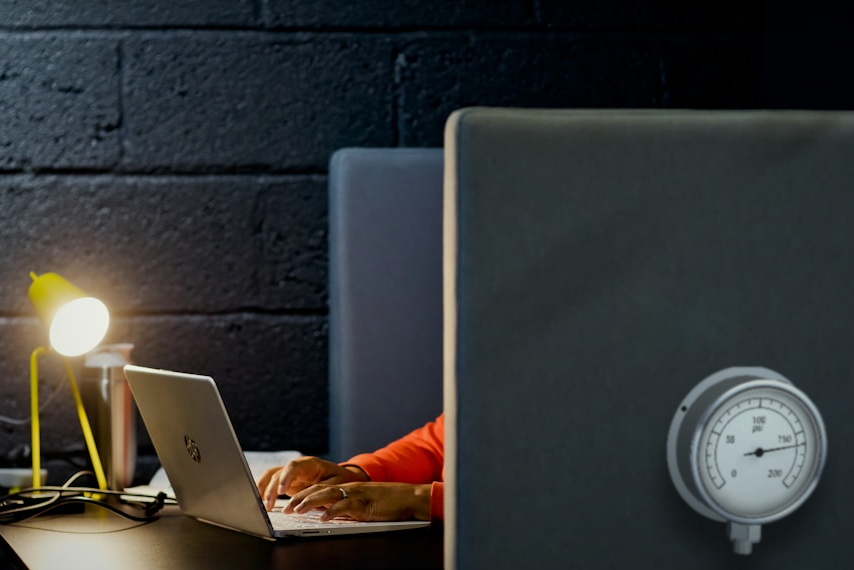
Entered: 160; psi
